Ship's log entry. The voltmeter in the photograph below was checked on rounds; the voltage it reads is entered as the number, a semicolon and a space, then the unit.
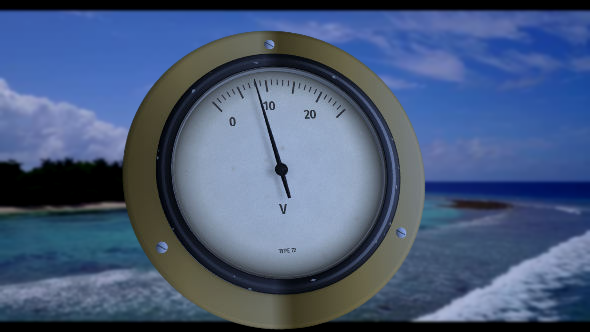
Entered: 8; V
